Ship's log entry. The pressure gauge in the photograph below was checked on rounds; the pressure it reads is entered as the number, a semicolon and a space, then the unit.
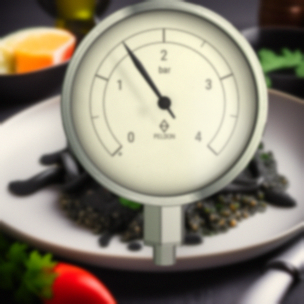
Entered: 1.5; bar
